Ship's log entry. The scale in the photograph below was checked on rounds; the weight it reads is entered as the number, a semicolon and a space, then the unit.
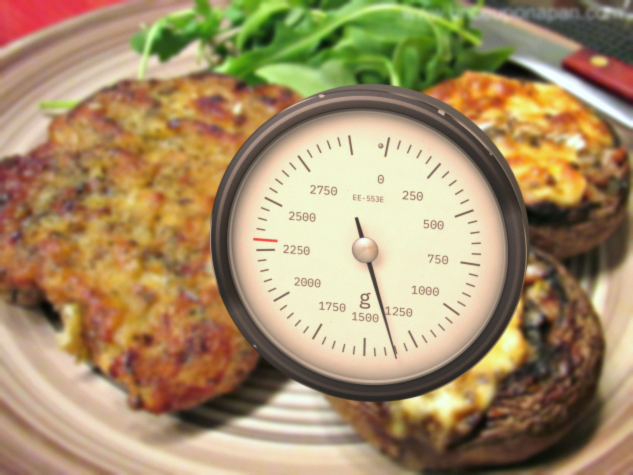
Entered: 1350; g
